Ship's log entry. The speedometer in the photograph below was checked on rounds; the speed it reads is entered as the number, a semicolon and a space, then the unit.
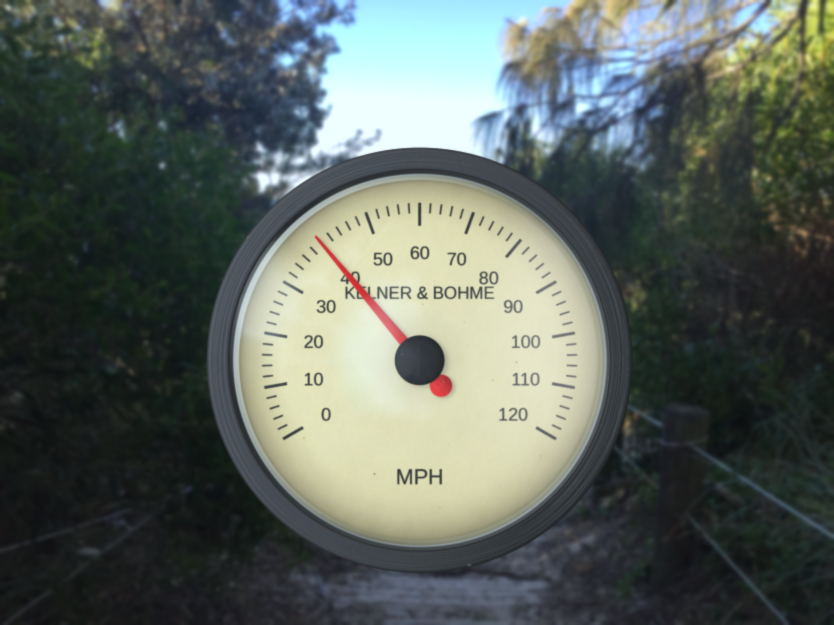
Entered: 40; mph
